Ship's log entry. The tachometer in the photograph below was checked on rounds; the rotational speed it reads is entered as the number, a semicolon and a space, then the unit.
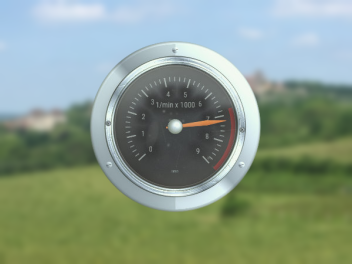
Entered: 7200; rpm
